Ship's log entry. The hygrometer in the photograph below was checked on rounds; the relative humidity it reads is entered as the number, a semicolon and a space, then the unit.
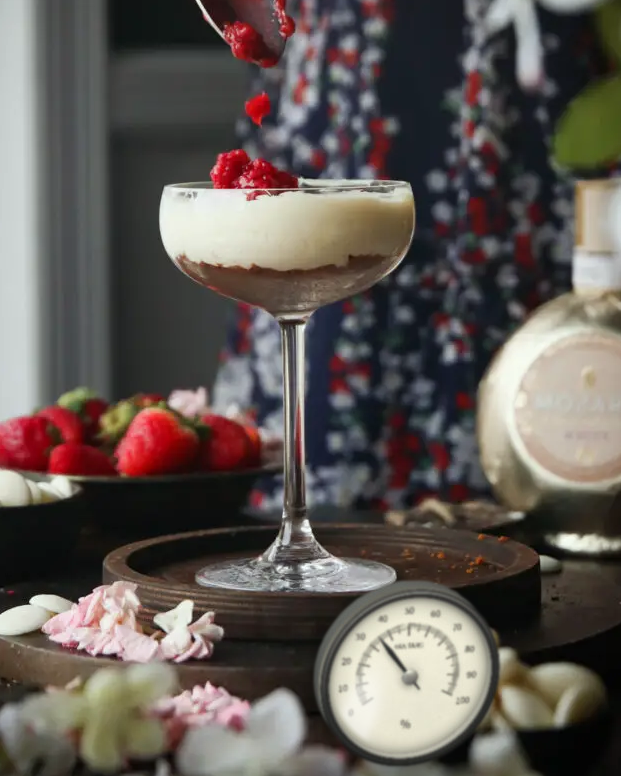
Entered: 35; %
